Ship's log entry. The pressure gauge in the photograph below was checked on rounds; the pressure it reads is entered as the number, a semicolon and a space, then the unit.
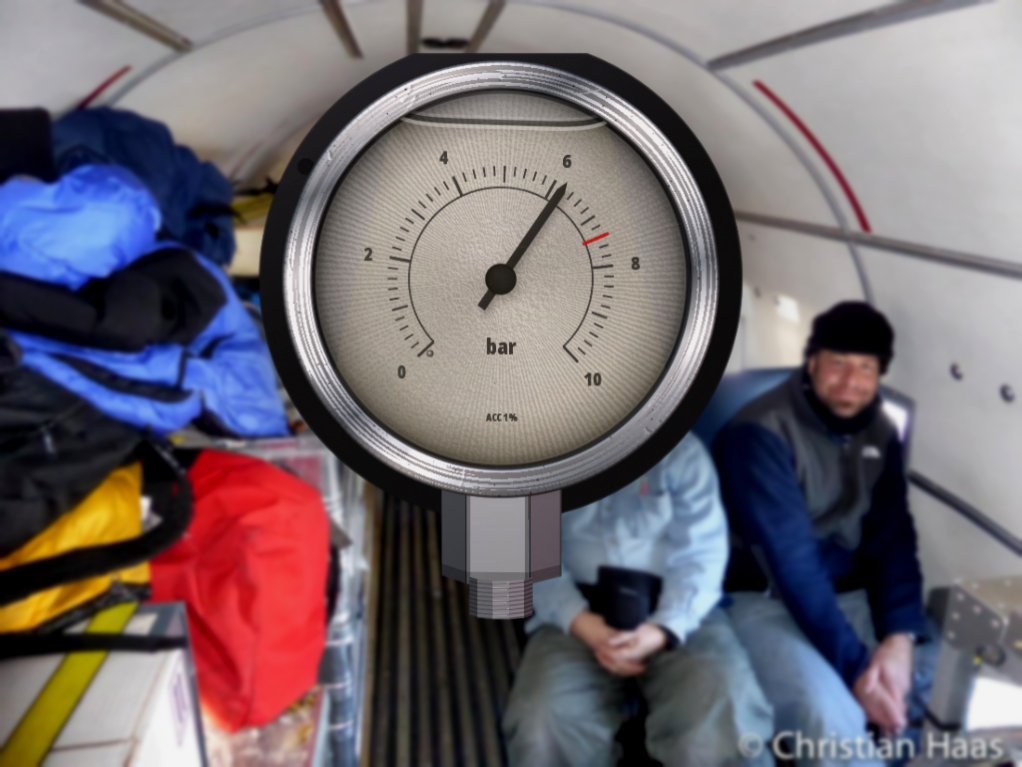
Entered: 6.2; bar
